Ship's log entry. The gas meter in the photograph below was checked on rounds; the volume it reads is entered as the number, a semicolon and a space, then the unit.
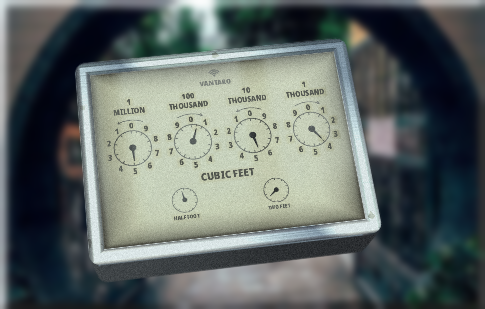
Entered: 505400; ft³
